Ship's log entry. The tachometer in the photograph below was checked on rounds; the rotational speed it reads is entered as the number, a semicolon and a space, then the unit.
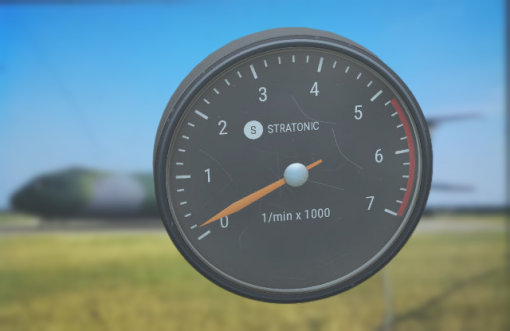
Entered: 200; rpm
